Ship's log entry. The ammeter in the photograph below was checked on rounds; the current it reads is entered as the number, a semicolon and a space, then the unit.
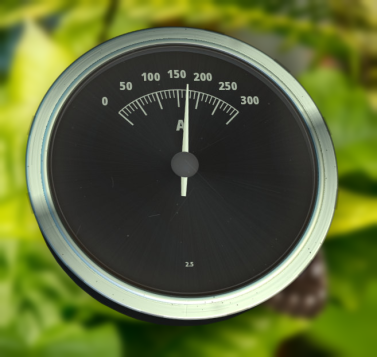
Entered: 170; A
